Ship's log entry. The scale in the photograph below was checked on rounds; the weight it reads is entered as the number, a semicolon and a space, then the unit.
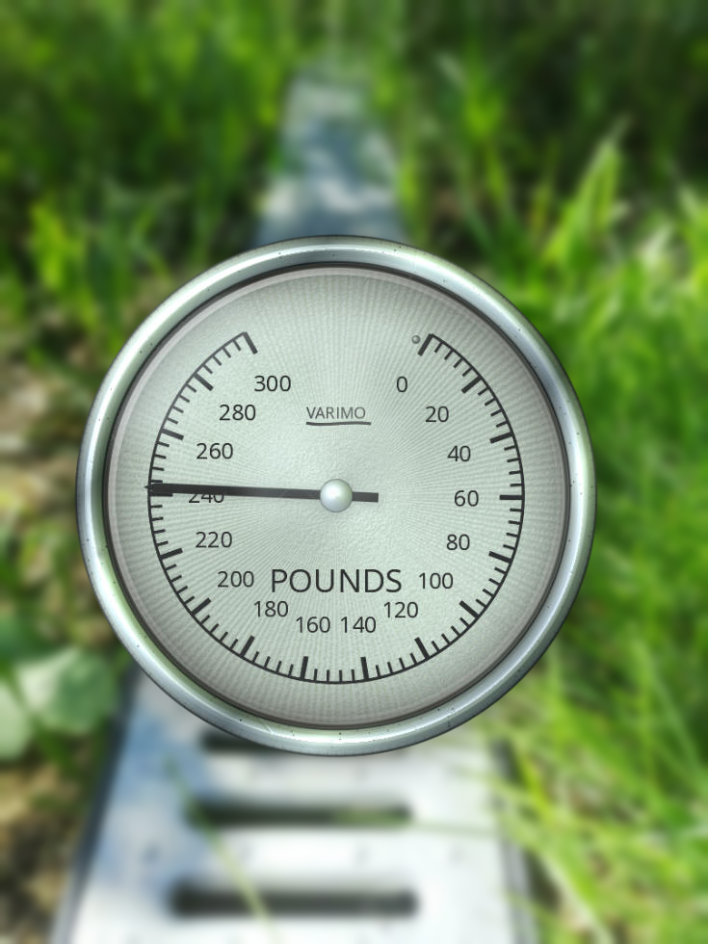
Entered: 242; lb
